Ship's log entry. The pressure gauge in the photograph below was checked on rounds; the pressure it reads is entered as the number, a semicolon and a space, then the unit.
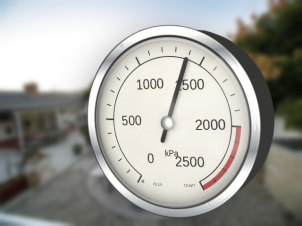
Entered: 1400; kPa
